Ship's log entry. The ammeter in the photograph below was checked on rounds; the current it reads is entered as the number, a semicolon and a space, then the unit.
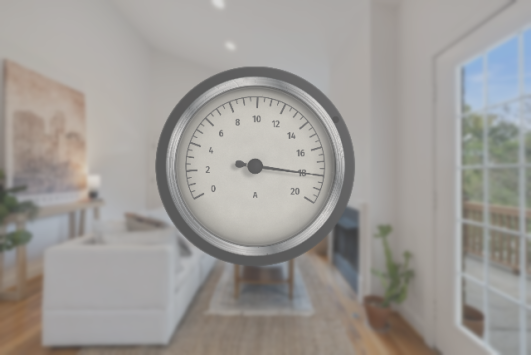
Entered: 18; A
